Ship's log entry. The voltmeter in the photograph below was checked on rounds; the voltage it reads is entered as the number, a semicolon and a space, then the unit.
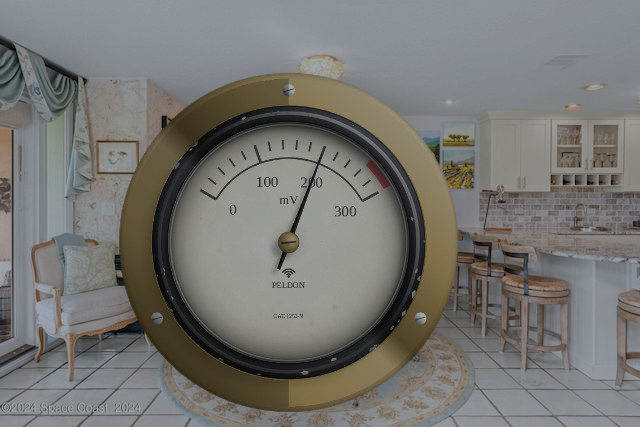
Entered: 200; mV
